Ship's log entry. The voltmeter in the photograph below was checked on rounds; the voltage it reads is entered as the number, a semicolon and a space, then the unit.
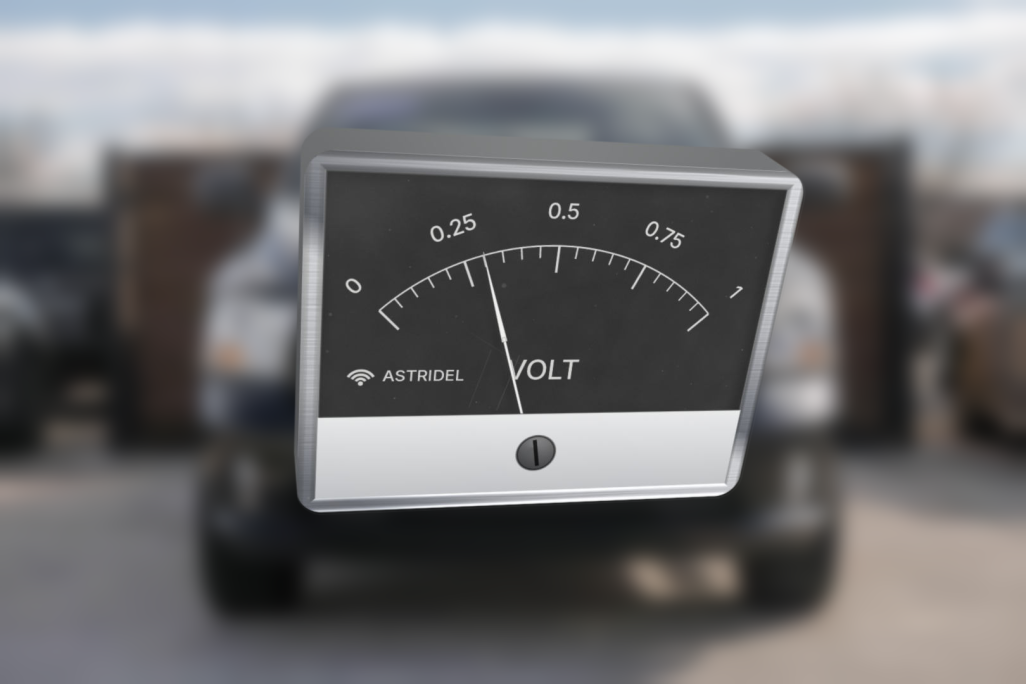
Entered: 0.3; V
